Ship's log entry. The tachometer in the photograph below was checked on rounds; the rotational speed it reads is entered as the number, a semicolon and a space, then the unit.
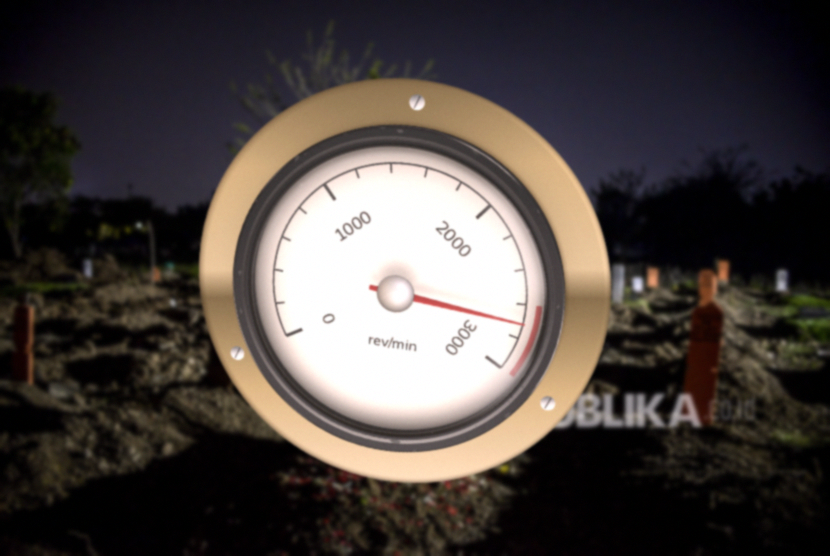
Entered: 2700; rpm
